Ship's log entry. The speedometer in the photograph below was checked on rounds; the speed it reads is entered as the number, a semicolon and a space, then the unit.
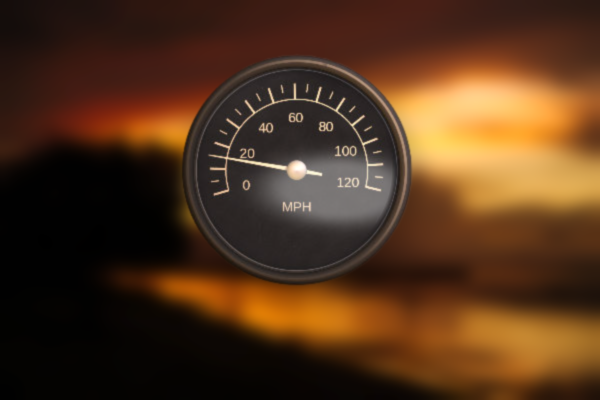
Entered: 15; mph
